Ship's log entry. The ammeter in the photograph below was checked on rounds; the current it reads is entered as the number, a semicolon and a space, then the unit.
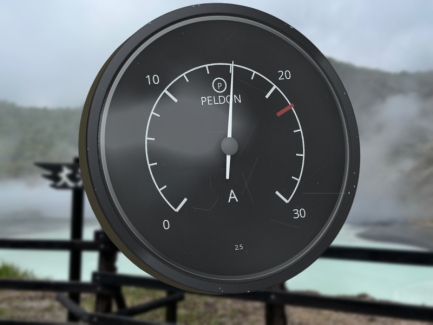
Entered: 16; A
